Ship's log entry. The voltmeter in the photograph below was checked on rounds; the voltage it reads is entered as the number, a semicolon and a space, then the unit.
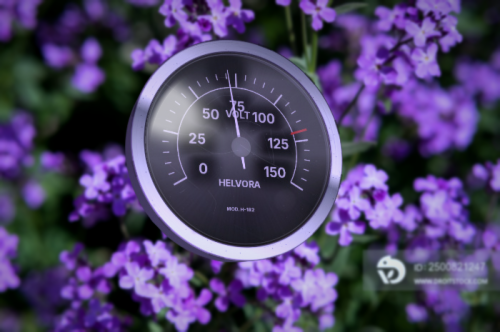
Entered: 70; V
